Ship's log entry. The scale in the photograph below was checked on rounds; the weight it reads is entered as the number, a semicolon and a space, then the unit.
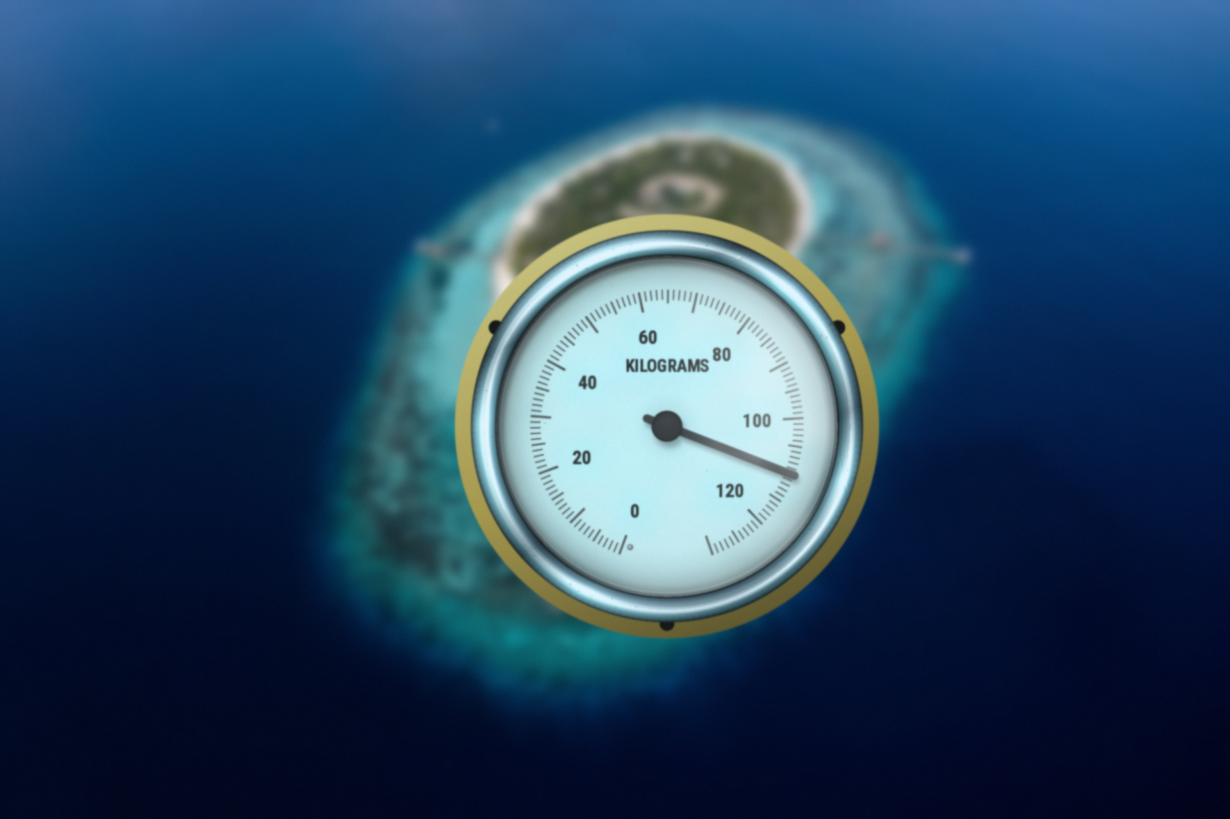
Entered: 110; kg
